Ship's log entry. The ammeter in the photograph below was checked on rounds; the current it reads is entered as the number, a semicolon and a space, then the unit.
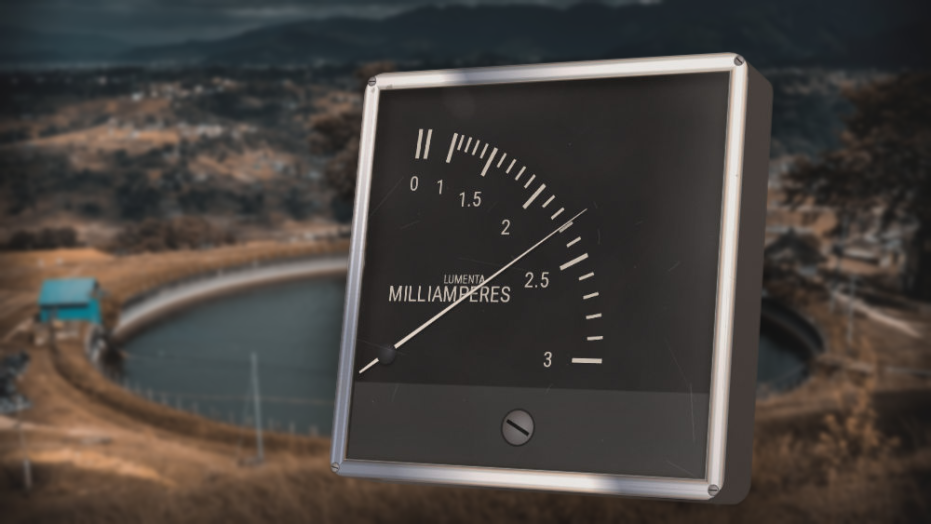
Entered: 2.3; mA
